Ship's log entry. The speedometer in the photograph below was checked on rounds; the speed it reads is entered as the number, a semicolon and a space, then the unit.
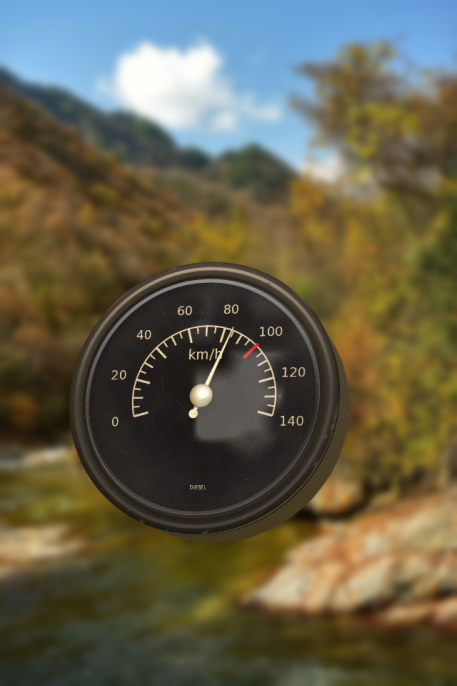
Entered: 85; km/h
